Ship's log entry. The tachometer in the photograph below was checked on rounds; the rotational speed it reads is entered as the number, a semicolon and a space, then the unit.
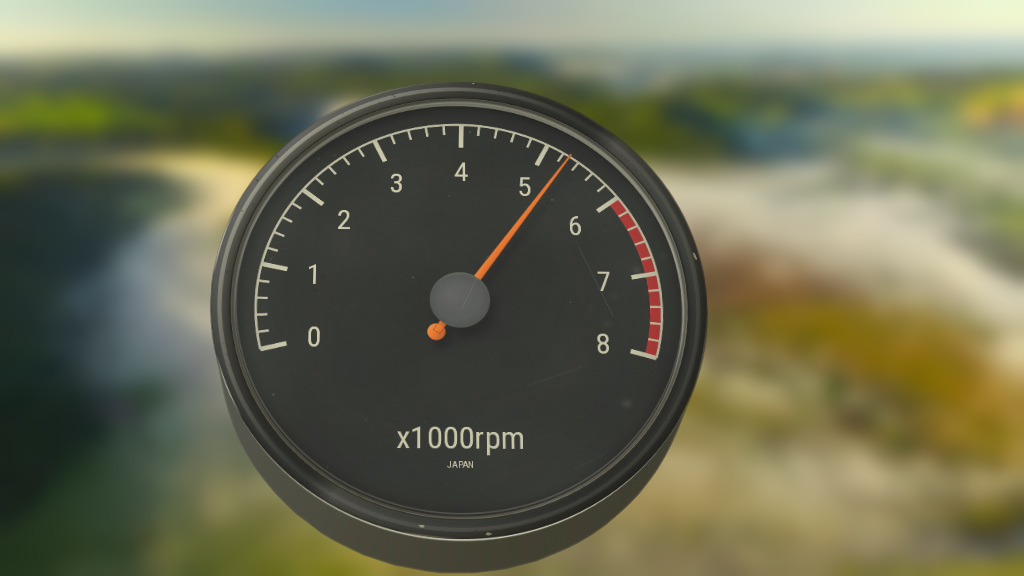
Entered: 5300; rpm
